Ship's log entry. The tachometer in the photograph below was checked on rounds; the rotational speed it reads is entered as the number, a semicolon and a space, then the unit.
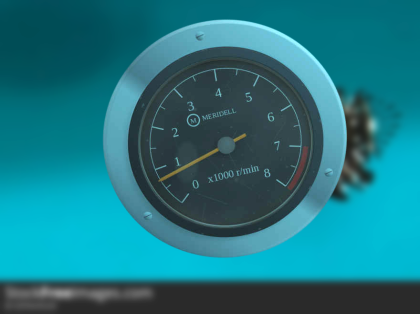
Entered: 750; rpm
